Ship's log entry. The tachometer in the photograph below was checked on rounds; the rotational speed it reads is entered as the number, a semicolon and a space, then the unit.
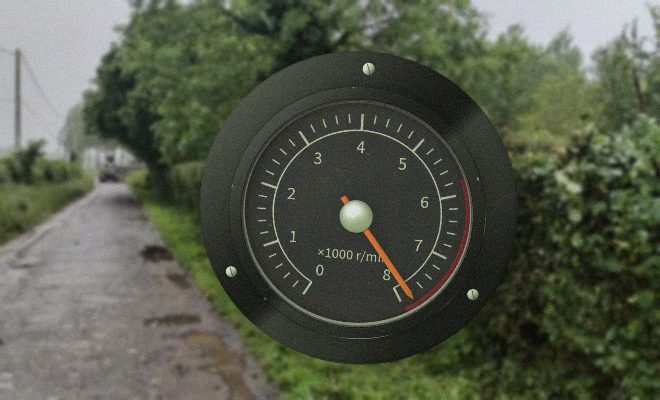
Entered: 7800; rpm
